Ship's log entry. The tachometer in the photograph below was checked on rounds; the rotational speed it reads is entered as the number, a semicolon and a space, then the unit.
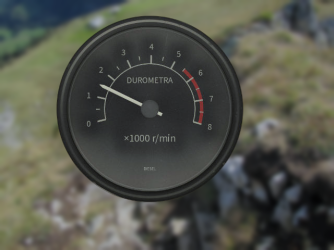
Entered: 1500; rpm
